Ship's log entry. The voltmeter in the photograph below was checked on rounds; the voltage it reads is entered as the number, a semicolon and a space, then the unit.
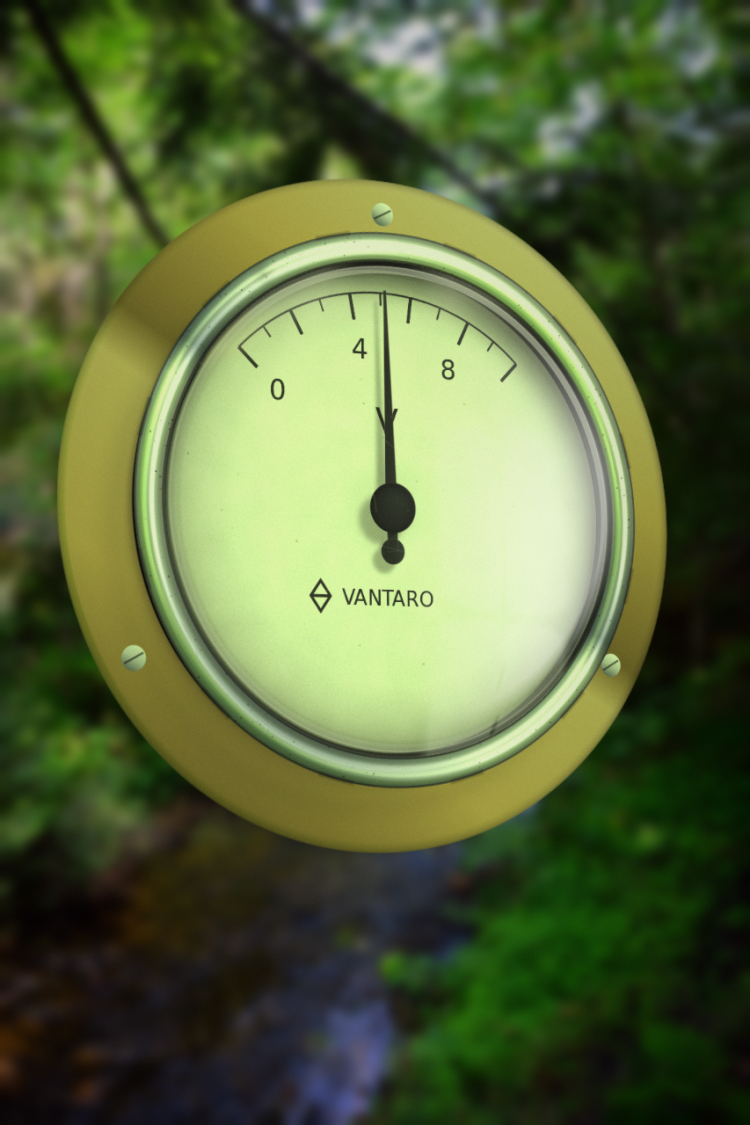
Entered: 5; V
